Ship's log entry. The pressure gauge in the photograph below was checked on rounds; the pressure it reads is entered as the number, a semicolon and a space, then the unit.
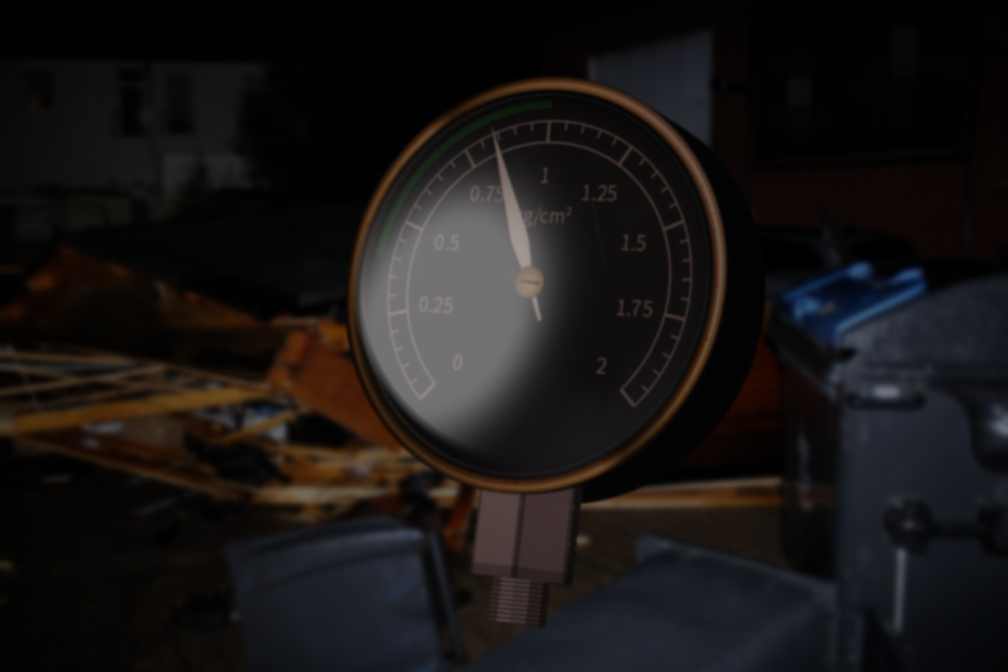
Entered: 0.85; kg/cm²
